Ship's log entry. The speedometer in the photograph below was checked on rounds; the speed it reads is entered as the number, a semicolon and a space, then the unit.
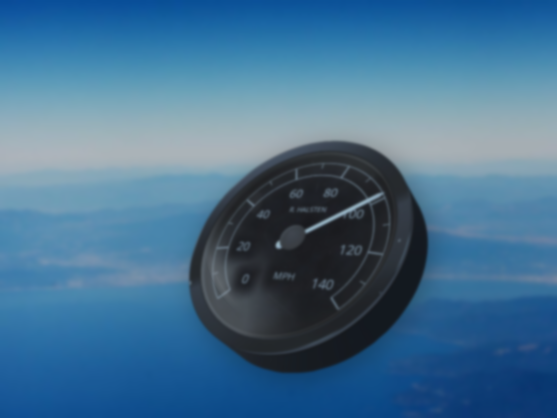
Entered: 100; mph
